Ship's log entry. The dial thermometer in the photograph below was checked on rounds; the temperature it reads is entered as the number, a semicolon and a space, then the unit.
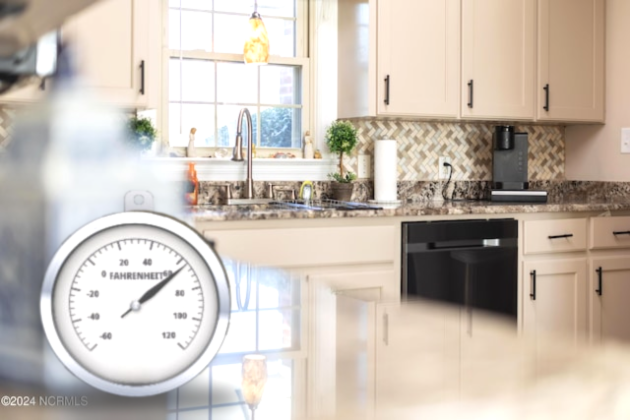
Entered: 64; °F
